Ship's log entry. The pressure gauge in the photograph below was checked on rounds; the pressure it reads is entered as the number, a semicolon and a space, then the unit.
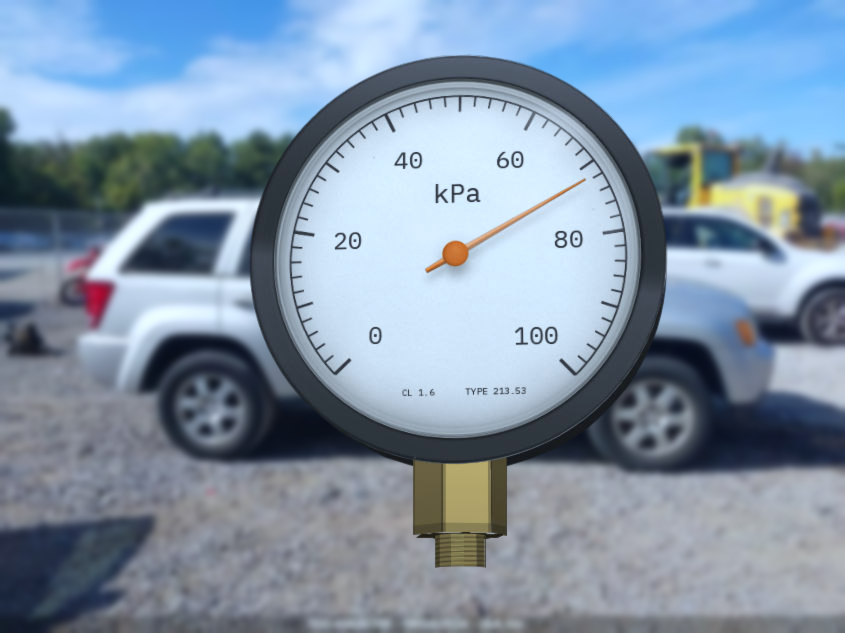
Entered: 72; kPa
